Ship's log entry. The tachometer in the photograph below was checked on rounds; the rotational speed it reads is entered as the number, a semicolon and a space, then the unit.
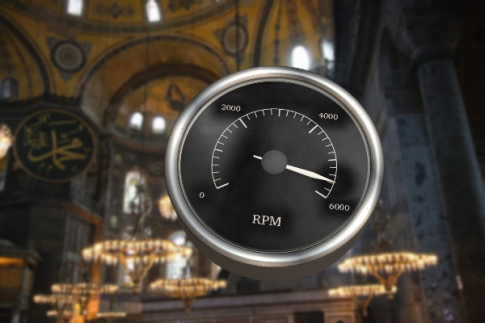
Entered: 5600; rpm
